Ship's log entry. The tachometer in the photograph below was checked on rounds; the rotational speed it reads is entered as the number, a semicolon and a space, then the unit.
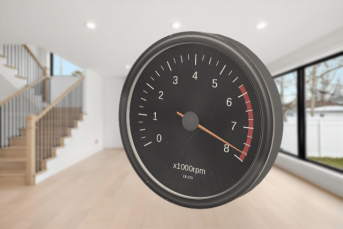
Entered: 7750; rpm
